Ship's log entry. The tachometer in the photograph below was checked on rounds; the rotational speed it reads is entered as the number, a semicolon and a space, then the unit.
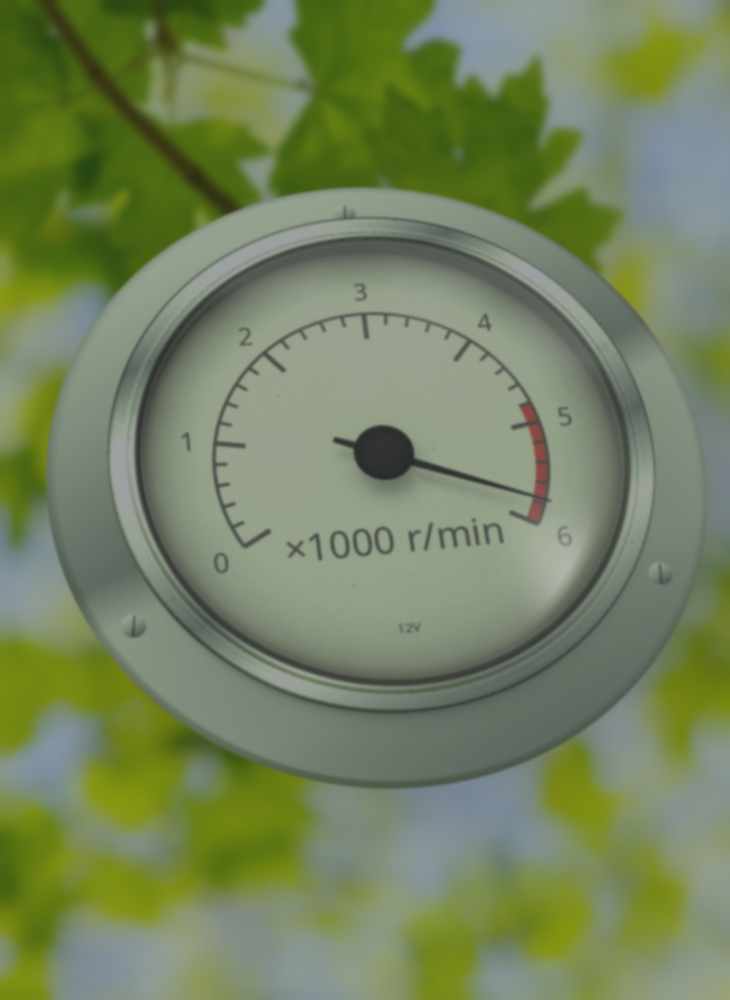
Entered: 5800; rpm
